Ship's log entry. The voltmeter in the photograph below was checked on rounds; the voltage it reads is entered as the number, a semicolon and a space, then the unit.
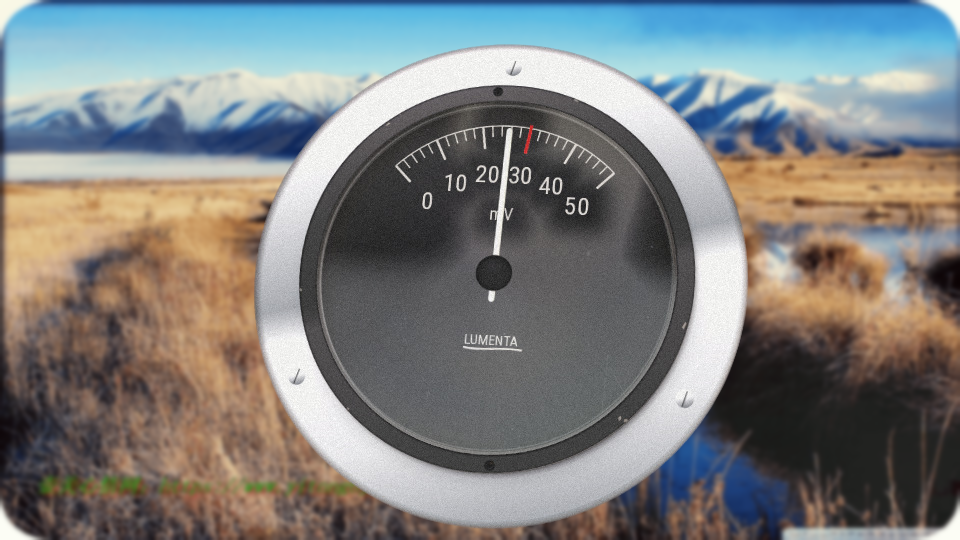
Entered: 26; mV
